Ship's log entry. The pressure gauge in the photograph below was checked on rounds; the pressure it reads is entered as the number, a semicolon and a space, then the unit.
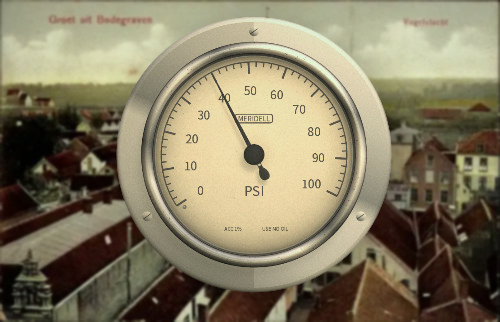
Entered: 40; psi
